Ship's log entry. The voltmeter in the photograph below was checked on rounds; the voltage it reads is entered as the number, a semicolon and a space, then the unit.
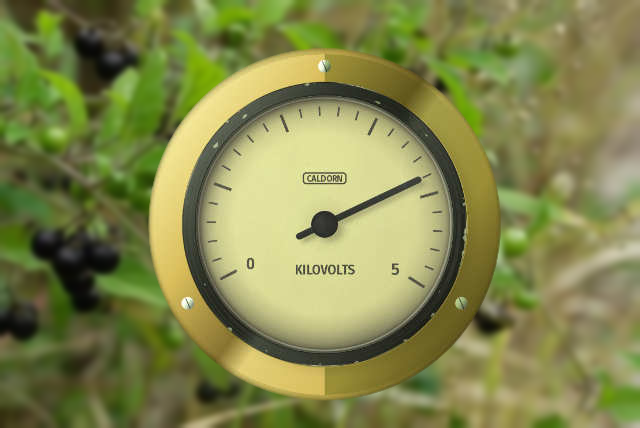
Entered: 3.8; kV
